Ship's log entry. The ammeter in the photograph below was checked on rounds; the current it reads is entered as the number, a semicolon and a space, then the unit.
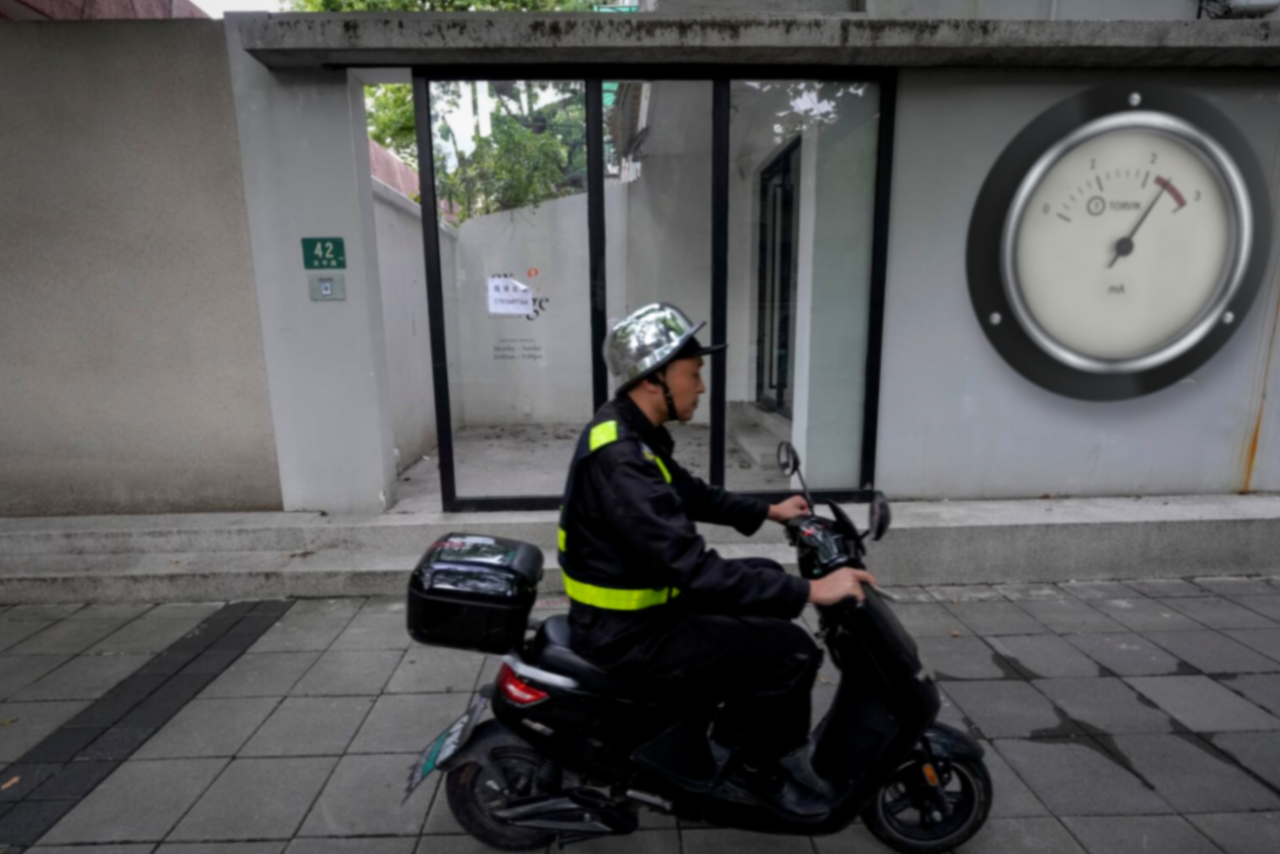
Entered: 2.4; mA
